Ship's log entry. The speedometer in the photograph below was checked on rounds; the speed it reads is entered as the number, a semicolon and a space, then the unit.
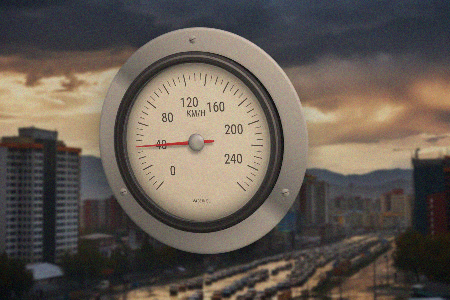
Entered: 40; km/h
